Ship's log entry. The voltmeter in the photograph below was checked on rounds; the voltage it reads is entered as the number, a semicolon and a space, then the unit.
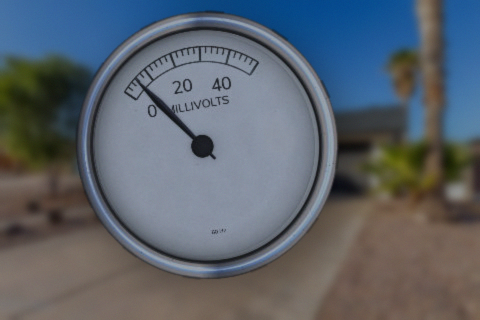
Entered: 6; mV
